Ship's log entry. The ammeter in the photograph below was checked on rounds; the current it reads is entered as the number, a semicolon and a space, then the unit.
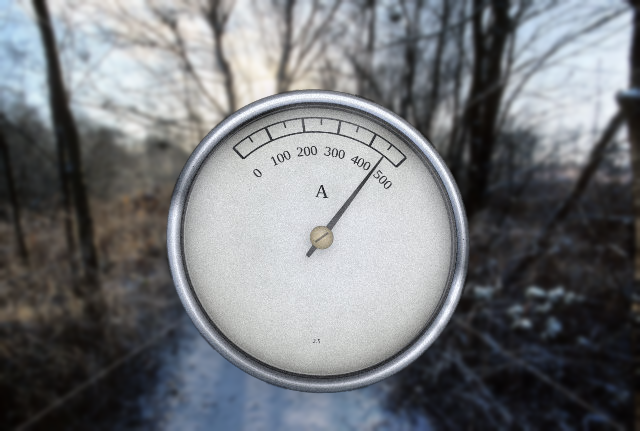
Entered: 450; A
